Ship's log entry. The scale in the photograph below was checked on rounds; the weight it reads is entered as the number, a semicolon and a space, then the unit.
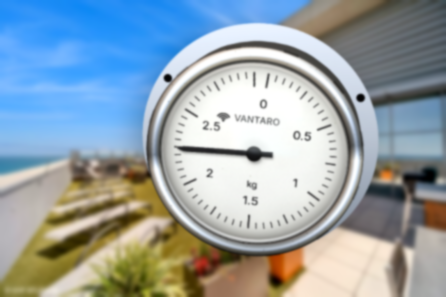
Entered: 2.25; kg
